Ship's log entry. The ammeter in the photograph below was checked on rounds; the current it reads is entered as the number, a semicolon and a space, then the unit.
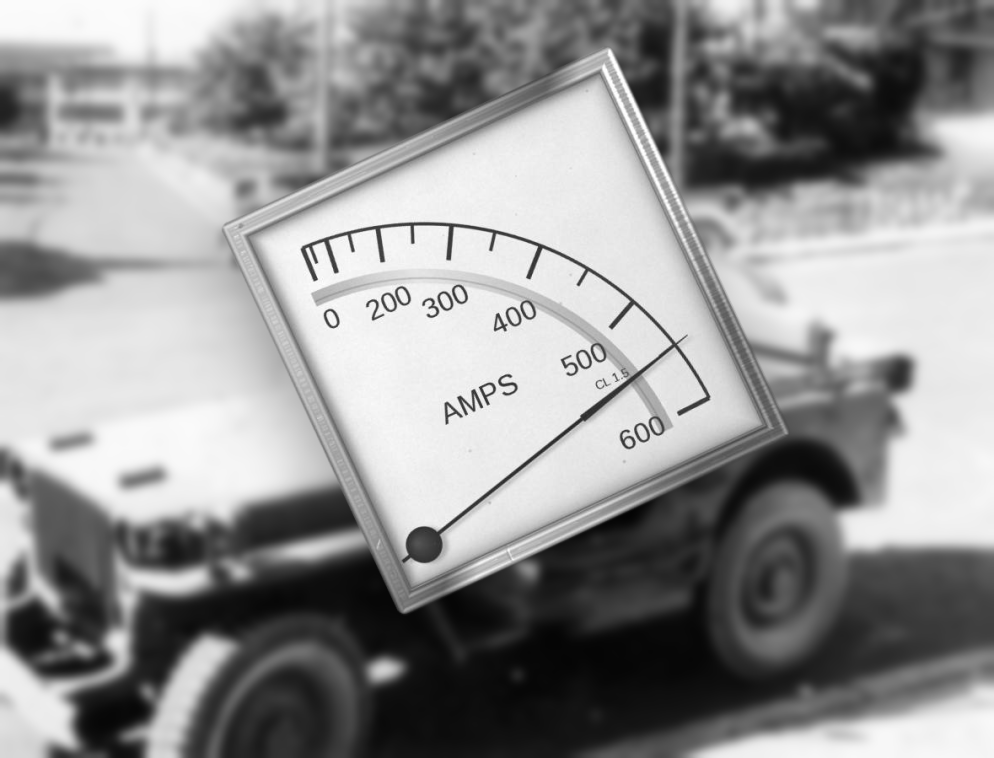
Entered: 550; A
